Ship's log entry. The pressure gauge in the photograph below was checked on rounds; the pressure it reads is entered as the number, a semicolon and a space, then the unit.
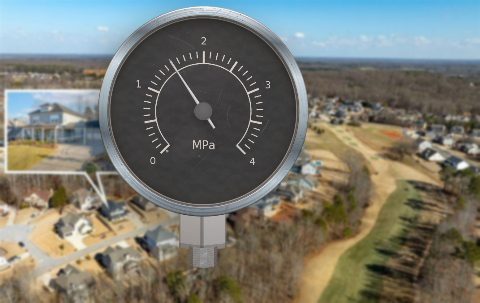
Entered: 1.5; MPa
